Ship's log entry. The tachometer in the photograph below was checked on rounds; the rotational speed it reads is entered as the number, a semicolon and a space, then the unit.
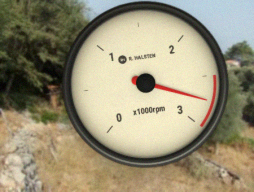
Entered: 2750; rpm
